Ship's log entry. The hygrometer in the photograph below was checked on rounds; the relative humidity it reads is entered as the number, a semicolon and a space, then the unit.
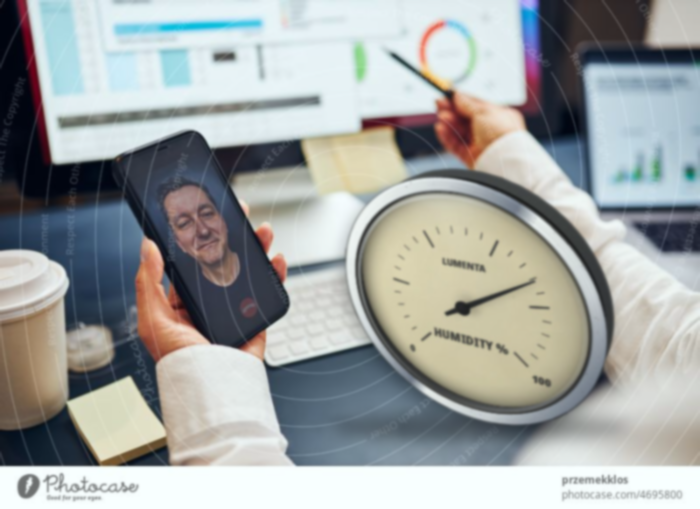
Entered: 72; %
